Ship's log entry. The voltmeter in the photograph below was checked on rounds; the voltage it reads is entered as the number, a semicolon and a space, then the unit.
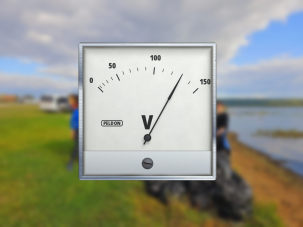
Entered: 130; V
